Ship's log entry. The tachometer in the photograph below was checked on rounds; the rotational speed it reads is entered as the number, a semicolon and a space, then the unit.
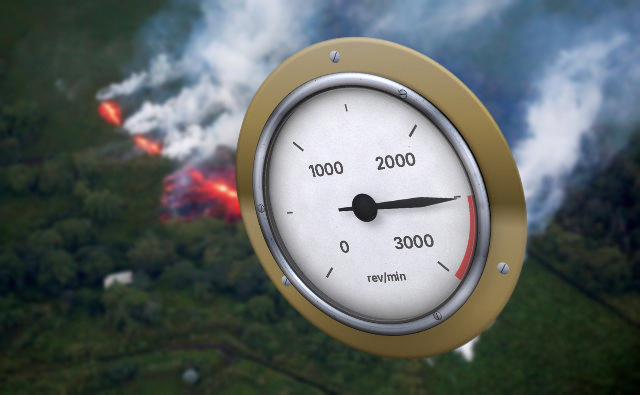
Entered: 2500; rpm
